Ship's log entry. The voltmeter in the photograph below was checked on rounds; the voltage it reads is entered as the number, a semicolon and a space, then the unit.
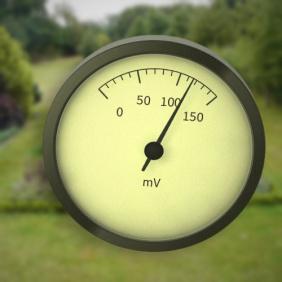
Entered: 115; mV
